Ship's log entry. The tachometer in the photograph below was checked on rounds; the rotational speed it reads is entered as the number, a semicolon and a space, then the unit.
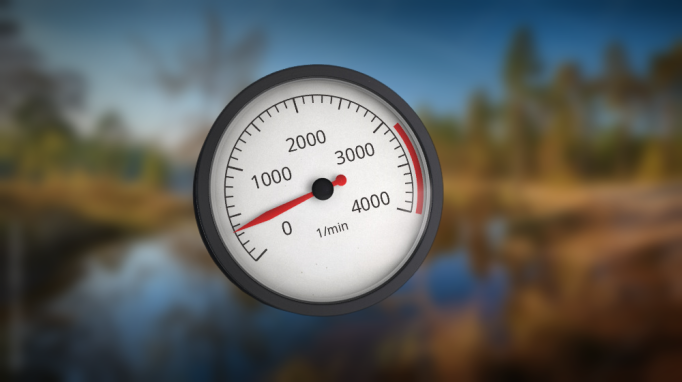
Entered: 350; rpm
